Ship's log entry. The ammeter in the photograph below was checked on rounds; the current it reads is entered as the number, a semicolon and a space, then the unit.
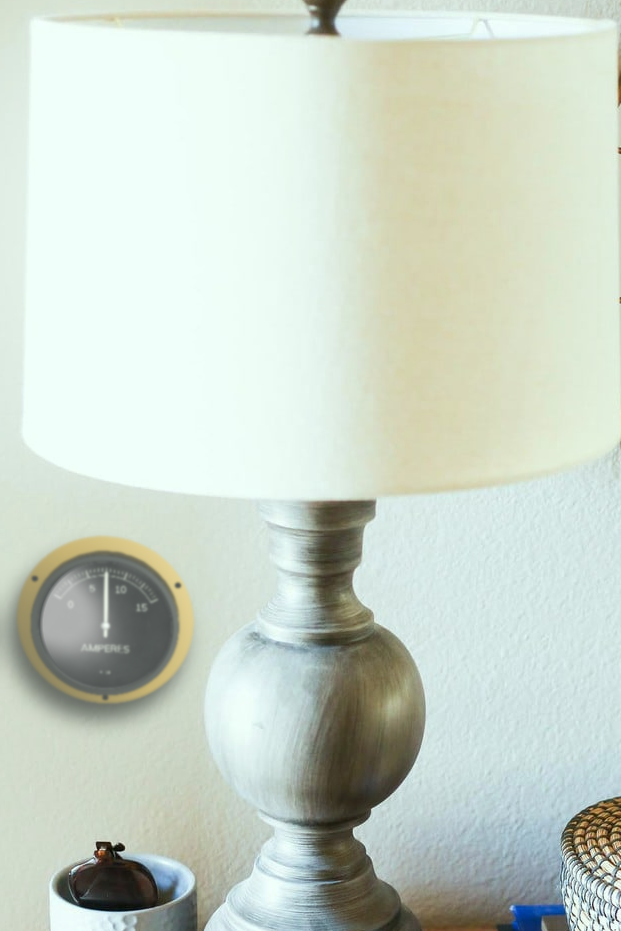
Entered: 7.5; A
